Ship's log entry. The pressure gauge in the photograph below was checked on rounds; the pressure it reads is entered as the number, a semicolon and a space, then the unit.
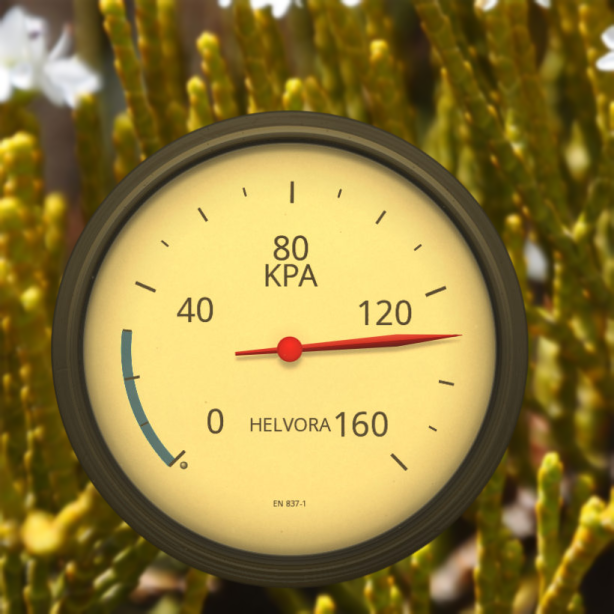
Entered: 130; kPa
